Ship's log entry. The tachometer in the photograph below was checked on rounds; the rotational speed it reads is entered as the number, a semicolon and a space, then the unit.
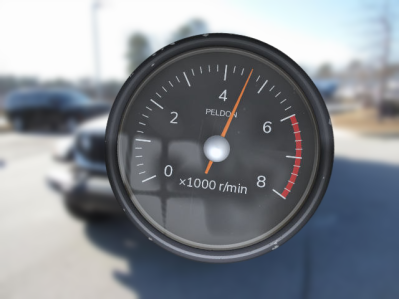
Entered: 4600; rpm
